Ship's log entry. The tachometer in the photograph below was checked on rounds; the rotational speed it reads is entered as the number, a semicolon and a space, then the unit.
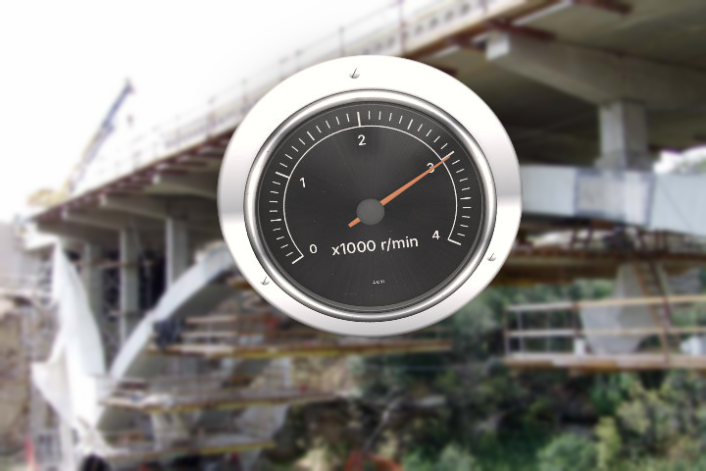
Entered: 3000; rpm
